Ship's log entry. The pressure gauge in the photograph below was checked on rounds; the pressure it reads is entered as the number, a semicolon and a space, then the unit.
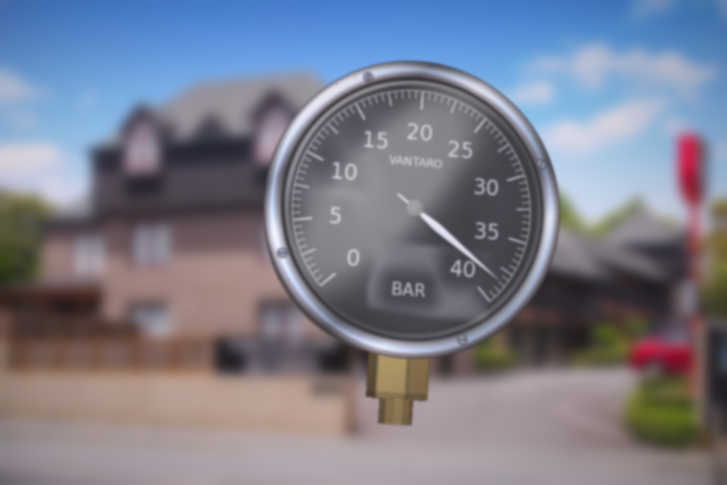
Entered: 38.5; bar
